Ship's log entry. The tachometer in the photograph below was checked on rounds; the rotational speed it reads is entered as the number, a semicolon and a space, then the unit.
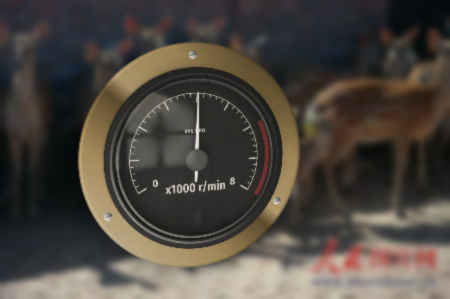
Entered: 4000; rpm
